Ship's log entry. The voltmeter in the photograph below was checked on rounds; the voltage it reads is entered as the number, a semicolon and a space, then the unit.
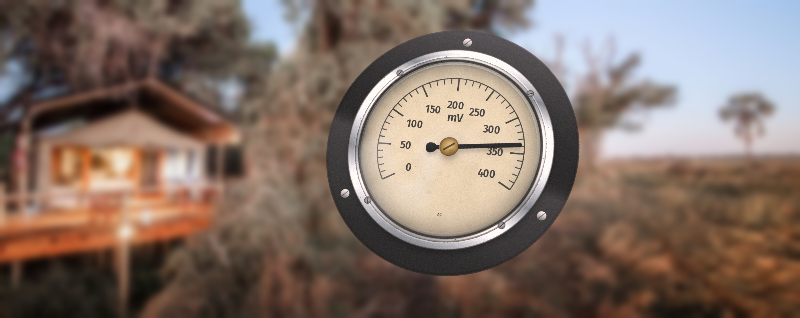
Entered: 340; mV
